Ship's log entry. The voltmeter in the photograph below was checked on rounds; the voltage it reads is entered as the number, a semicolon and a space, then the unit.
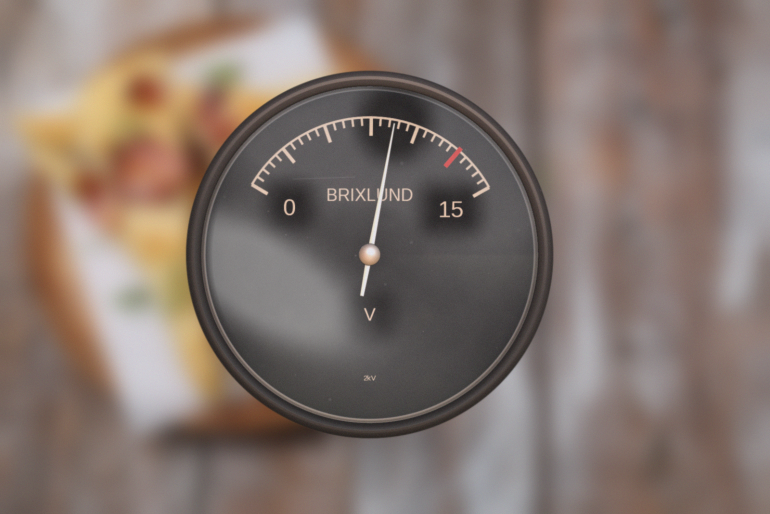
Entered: 8.75; V
